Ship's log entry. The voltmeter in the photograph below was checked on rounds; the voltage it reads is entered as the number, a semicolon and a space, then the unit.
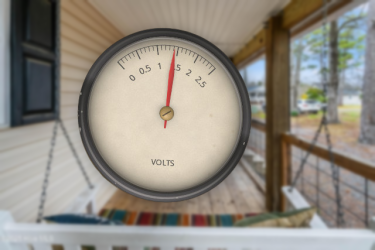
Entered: 1.4; V
